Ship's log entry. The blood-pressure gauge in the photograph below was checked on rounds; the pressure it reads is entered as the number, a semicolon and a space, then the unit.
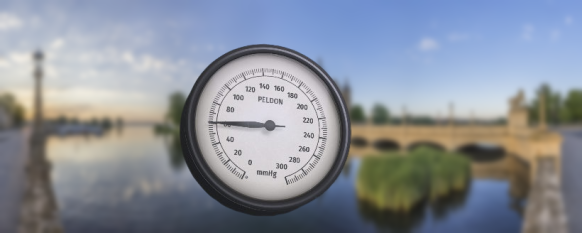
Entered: 60; mmHg
